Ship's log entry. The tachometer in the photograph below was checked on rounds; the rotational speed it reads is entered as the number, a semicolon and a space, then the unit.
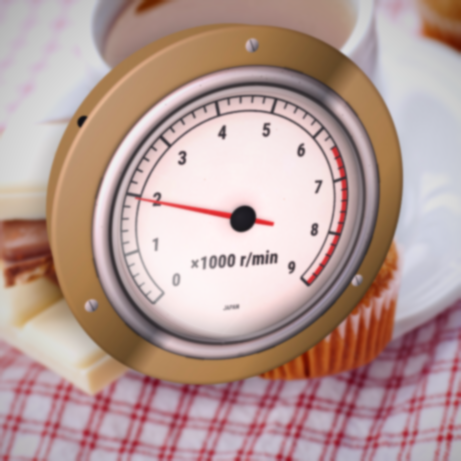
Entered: 2000; rpm
